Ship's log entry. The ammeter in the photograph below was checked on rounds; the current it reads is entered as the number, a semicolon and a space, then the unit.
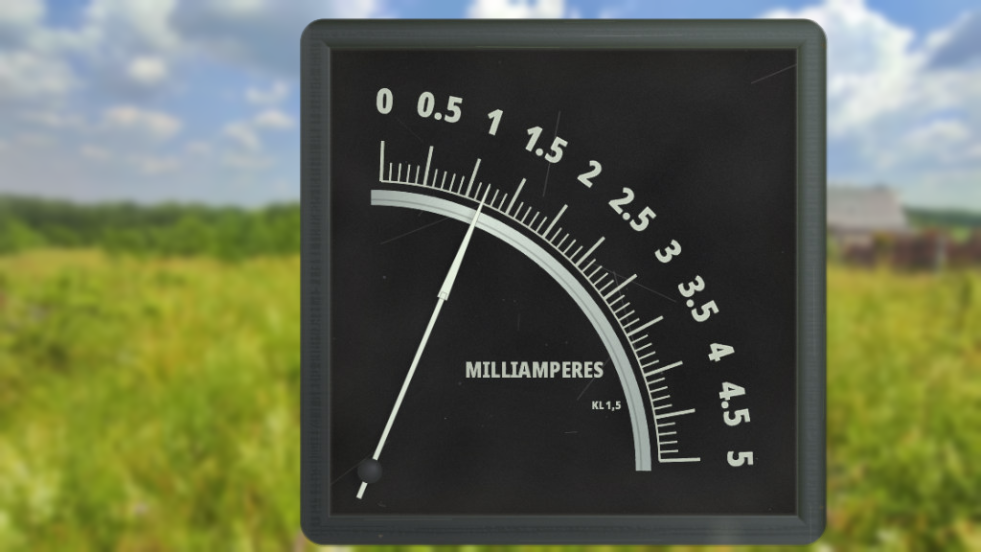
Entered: 1.2; mA
